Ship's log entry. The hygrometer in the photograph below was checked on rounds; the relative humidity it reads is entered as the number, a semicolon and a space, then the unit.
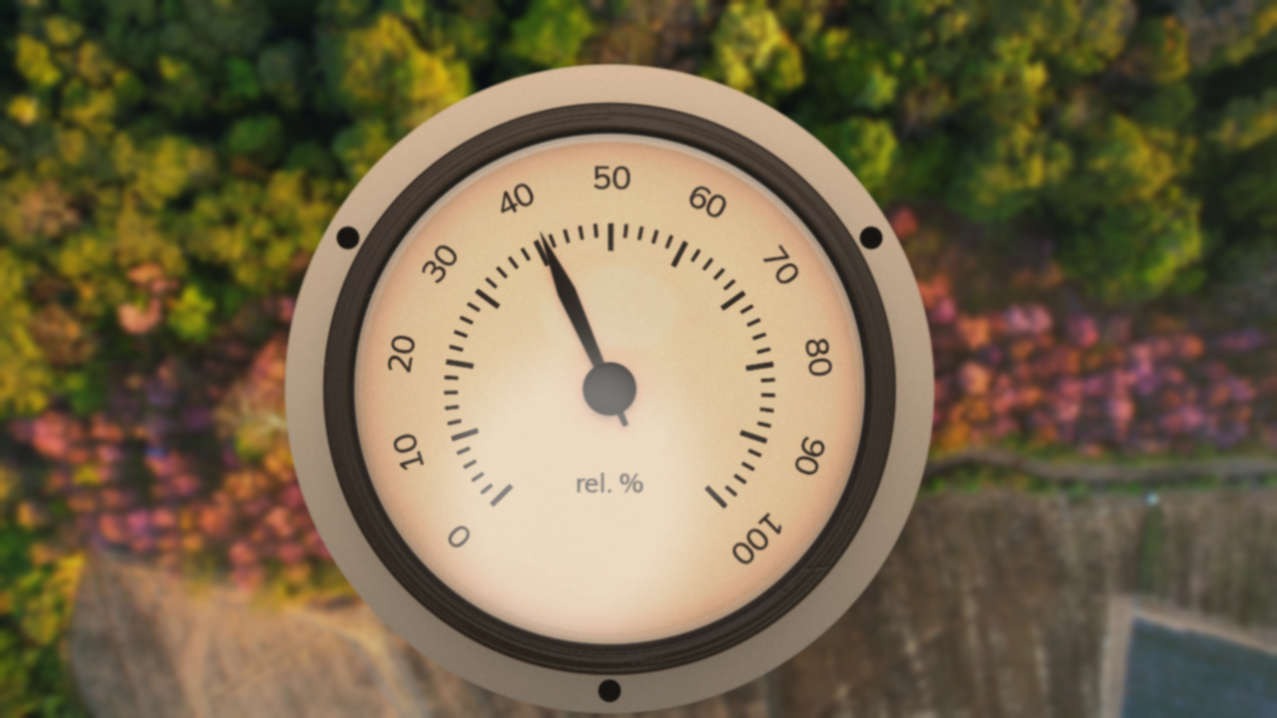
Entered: 41; %
